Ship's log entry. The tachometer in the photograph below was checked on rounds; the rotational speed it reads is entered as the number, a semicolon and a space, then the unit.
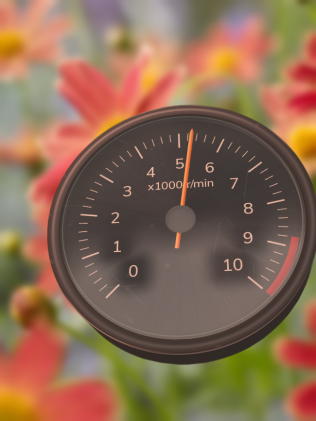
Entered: 5300; rpm
